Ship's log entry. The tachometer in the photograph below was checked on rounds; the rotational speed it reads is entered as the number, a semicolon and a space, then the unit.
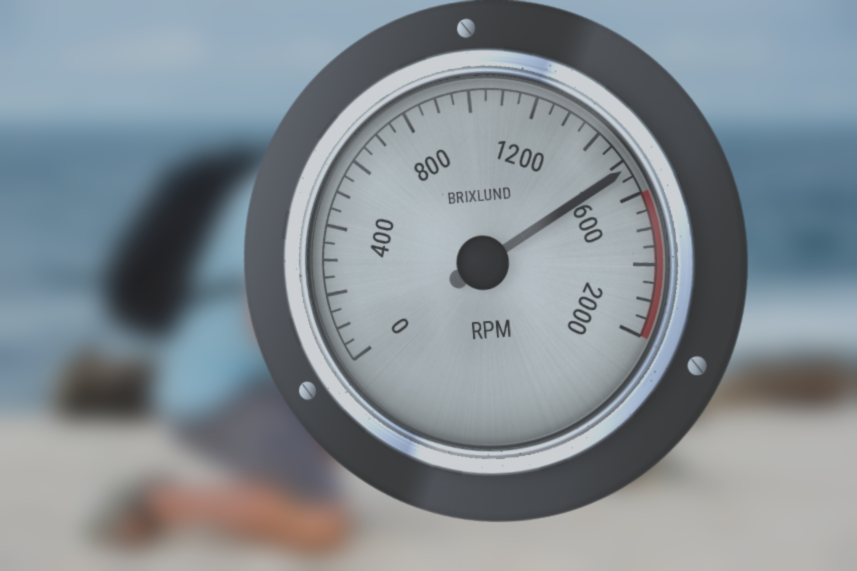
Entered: 1525; rpm
